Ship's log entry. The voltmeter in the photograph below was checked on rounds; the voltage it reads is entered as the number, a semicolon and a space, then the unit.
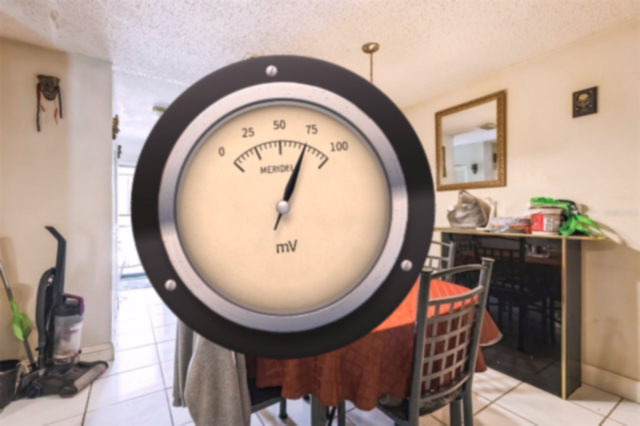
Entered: 75; mV
